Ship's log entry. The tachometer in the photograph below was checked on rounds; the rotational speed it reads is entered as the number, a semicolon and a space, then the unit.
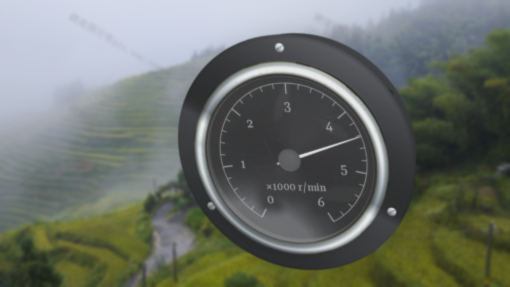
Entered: 4400; rpm
